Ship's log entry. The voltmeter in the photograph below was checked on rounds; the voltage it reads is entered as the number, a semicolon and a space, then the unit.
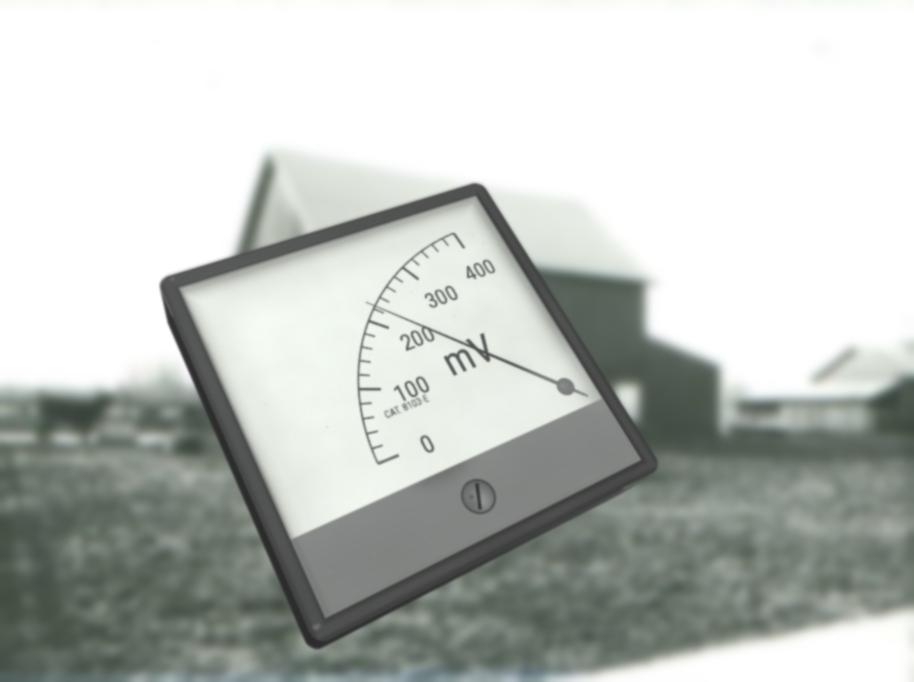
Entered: 220; mV
